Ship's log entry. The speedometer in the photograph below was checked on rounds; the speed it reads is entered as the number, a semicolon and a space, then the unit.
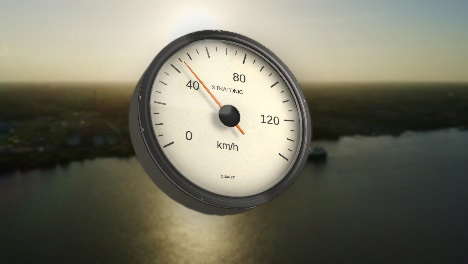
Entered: 45; km/h
